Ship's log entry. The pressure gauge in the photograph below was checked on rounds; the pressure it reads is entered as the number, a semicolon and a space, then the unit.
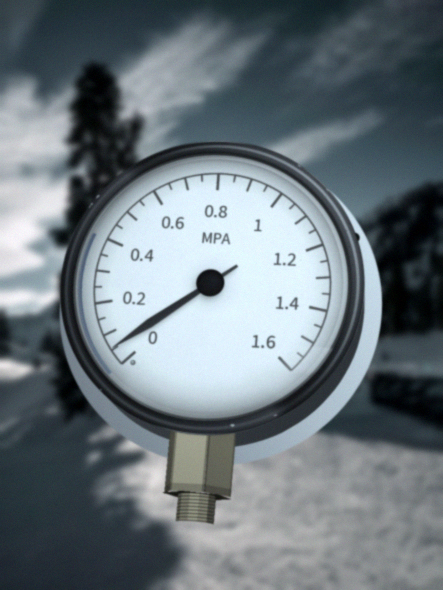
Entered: 0.05; MPa
